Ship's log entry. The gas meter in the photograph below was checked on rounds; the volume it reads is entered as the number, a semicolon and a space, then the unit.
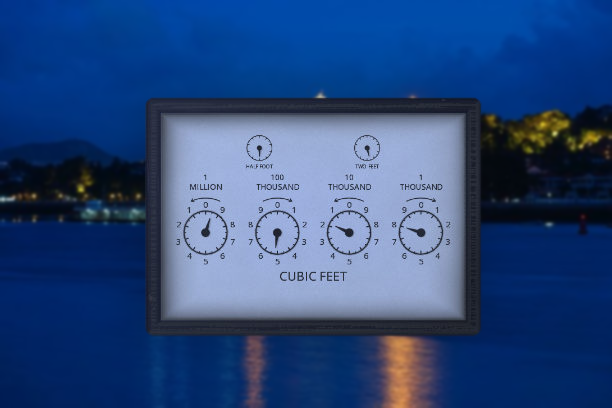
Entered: 951800; ft³
